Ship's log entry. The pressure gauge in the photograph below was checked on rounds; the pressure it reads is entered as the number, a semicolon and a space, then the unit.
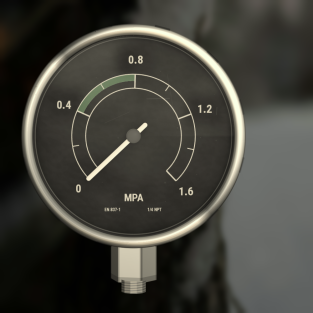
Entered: 0; MPa
